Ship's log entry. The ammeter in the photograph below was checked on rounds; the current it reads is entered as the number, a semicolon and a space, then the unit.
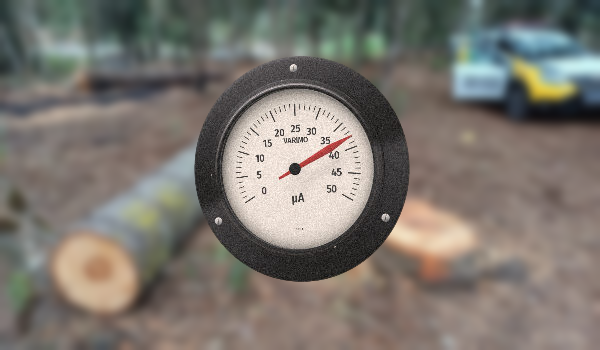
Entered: 38; µA
